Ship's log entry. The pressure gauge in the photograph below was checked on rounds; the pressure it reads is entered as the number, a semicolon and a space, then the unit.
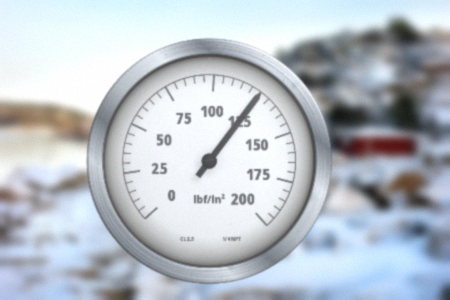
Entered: 125; psi
